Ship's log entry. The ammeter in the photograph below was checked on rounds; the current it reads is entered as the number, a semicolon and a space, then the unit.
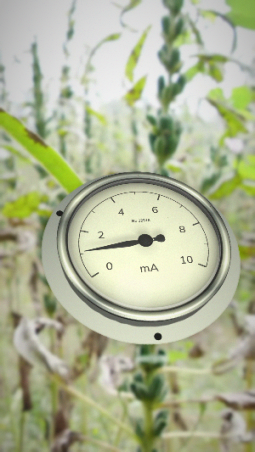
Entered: 1; mA
